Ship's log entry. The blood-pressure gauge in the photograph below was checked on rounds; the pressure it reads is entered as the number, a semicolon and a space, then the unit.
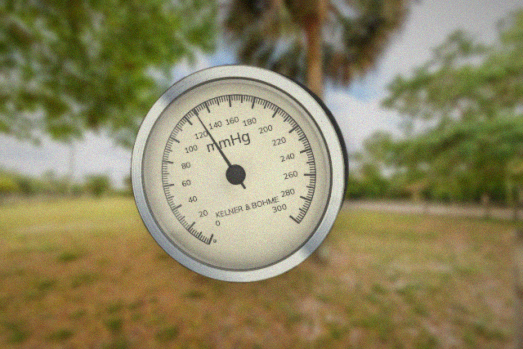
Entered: 130; mmHg
